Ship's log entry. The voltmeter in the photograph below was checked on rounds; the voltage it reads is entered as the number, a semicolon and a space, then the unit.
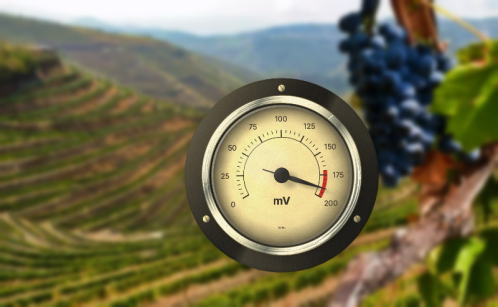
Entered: 190; mV
